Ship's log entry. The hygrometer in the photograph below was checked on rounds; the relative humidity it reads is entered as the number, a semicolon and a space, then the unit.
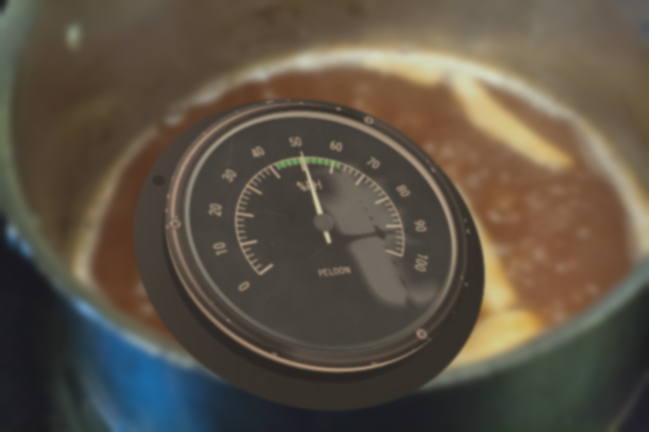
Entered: 50; %
